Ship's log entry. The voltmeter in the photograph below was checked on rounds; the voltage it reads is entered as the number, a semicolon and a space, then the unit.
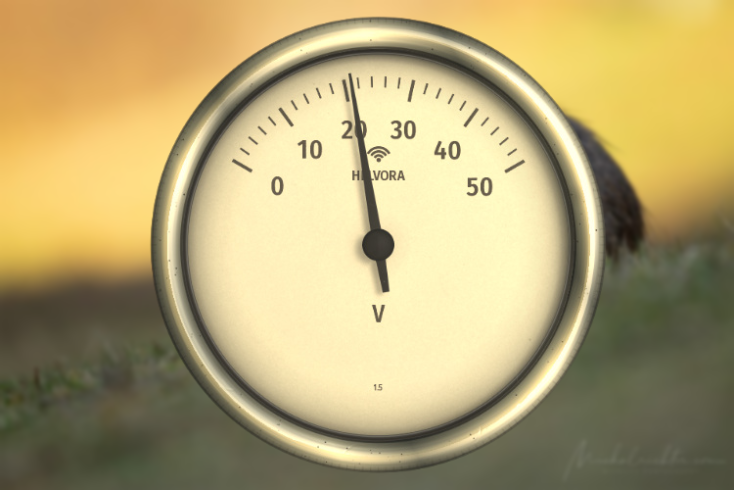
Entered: 21; V
